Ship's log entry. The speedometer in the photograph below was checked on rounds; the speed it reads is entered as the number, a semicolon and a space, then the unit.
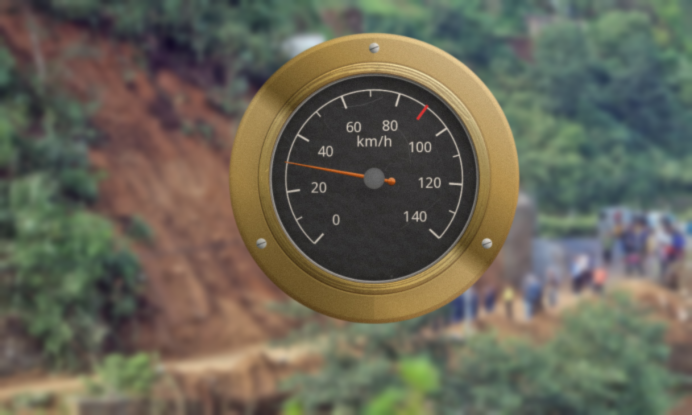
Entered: 30; km/h
